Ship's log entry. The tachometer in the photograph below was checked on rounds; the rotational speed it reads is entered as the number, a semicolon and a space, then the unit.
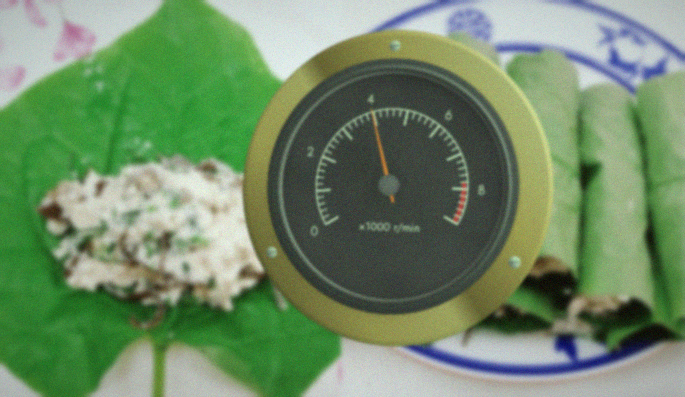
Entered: 4000; rpm
